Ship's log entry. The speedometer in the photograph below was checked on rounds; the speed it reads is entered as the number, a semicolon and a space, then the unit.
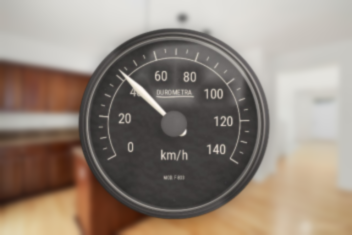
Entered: 42.5; km/h
